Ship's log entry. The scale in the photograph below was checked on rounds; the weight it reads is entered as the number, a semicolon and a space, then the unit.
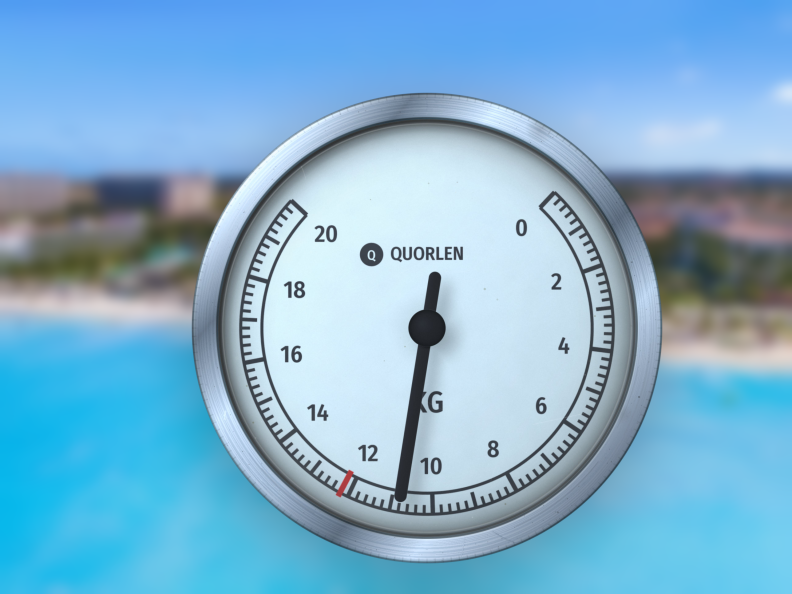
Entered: 10.8; kg
